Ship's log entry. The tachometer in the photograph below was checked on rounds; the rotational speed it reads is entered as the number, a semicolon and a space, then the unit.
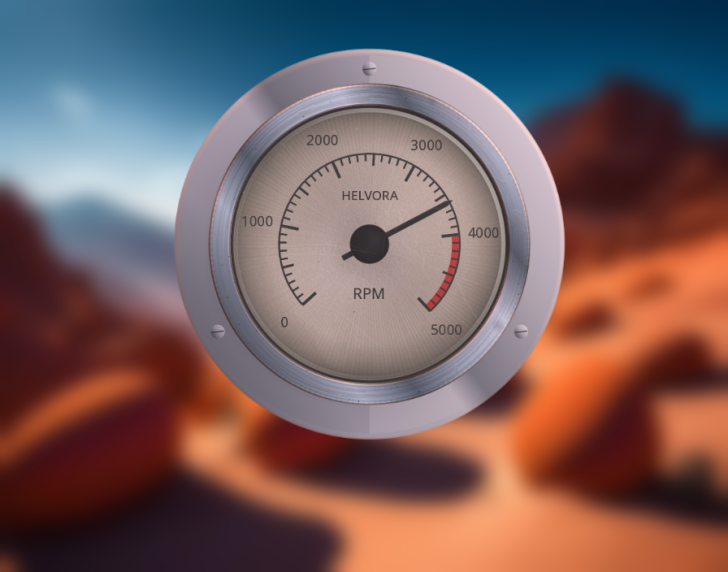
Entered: 3600; rpm
